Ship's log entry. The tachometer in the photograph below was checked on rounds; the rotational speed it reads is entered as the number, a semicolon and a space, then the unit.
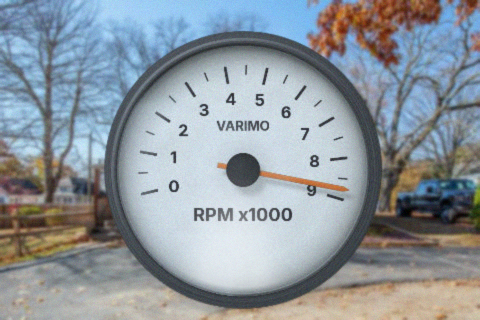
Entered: 8750; rpm
